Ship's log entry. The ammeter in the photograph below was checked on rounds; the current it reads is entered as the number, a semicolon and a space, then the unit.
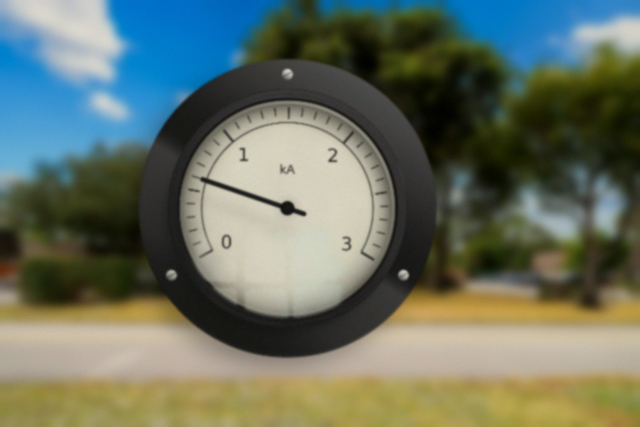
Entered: 0.6; kA
